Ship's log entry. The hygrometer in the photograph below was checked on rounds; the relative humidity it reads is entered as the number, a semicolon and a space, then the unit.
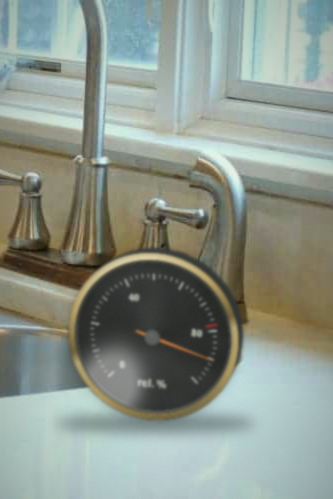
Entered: 90; %
